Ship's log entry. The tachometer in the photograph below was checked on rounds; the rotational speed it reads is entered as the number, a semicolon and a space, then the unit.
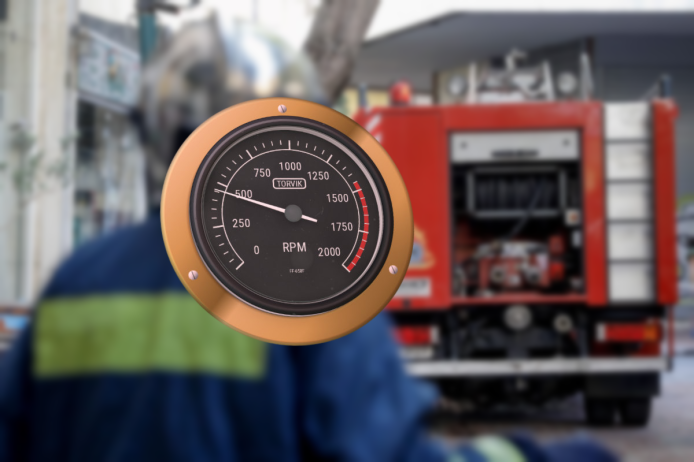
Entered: 450; rpm
